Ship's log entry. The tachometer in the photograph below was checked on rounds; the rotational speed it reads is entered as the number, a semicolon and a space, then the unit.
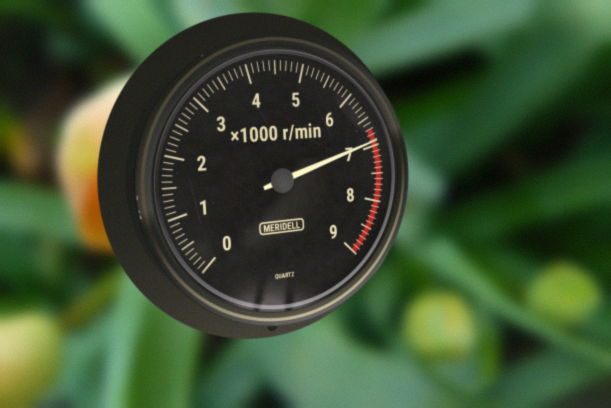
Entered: 6900; rpm
